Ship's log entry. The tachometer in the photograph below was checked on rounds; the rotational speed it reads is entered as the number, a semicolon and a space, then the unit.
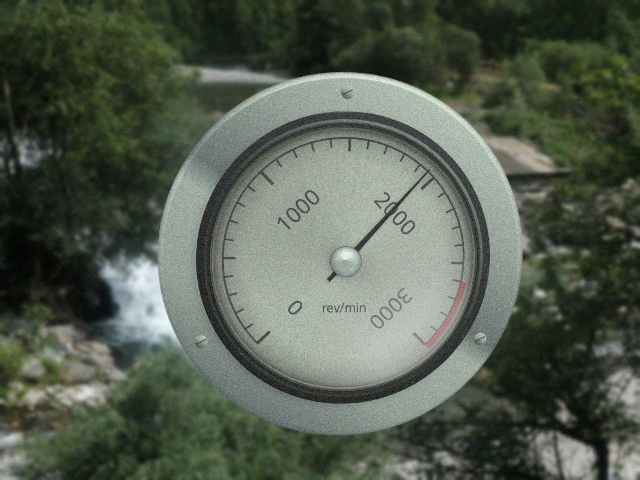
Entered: 1950; rpm
